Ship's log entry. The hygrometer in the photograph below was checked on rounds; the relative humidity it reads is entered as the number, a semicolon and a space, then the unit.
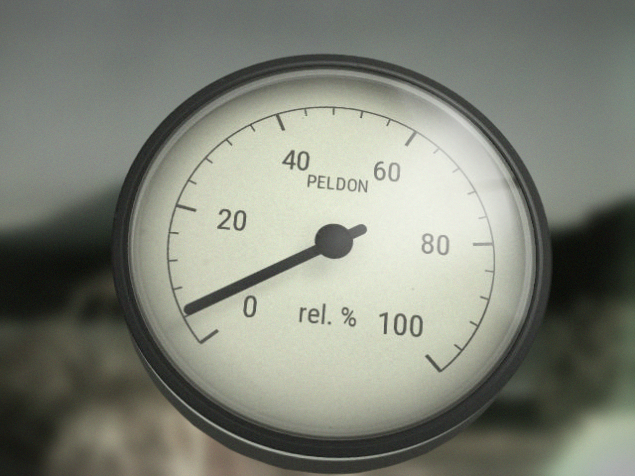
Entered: 4; %
